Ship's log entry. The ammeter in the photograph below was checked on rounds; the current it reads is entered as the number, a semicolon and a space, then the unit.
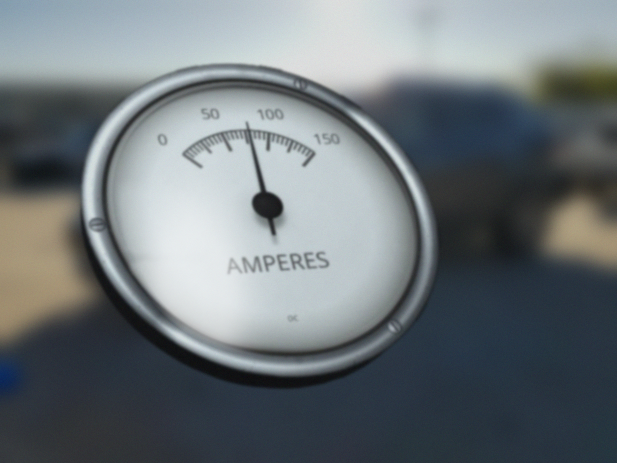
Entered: 75; A
